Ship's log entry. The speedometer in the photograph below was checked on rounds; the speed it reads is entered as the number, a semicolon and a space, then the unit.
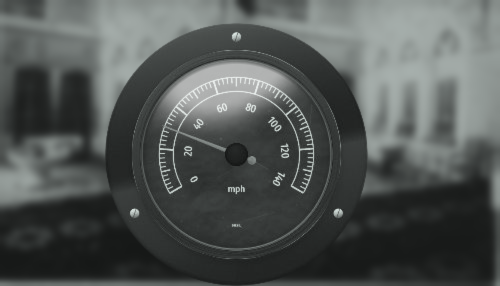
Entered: 30; mph
